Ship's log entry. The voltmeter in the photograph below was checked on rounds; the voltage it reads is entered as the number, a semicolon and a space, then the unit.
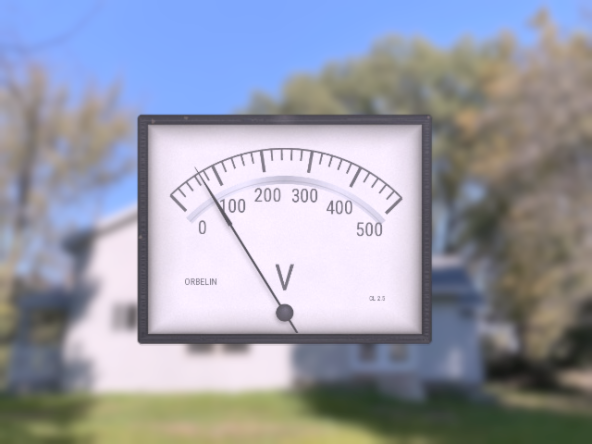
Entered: 70; V
